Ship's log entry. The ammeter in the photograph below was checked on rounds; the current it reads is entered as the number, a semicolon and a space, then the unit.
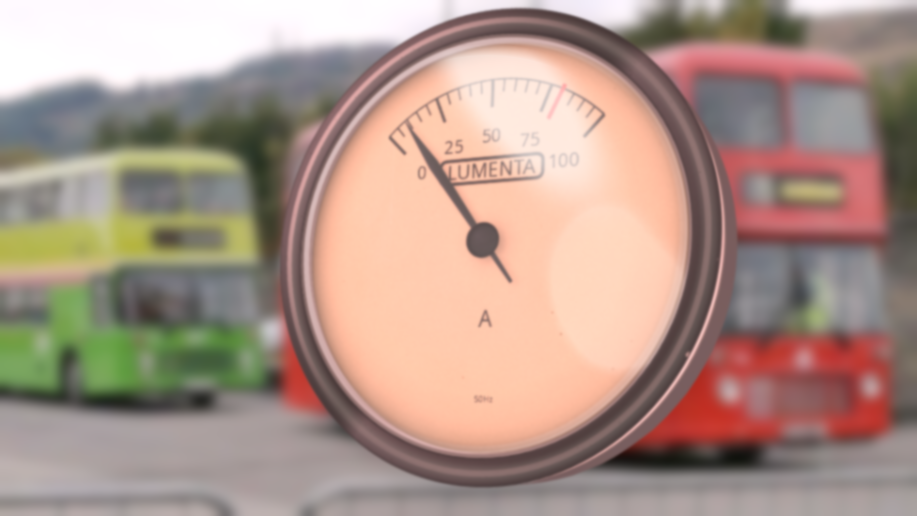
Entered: 10; A
